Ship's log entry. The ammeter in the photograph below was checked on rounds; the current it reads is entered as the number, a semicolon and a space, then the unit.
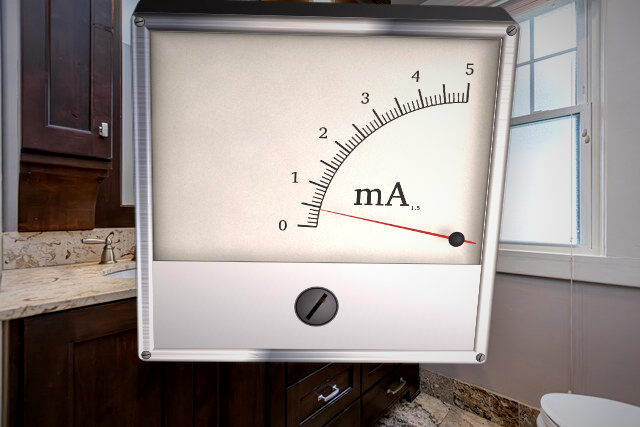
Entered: 0.5; mA
